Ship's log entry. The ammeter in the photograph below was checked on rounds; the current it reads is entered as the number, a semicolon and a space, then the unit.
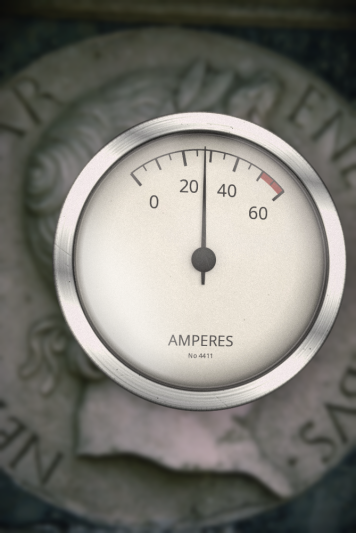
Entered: 27.5; A
